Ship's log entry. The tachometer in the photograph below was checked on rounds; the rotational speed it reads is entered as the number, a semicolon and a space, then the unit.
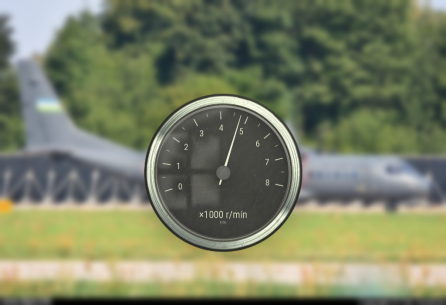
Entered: 4750; rpm
